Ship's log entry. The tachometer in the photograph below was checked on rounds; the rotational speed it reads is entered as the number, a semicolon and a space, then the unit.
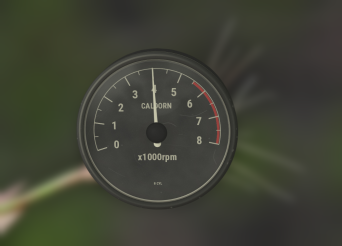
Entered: 4000; rpm
